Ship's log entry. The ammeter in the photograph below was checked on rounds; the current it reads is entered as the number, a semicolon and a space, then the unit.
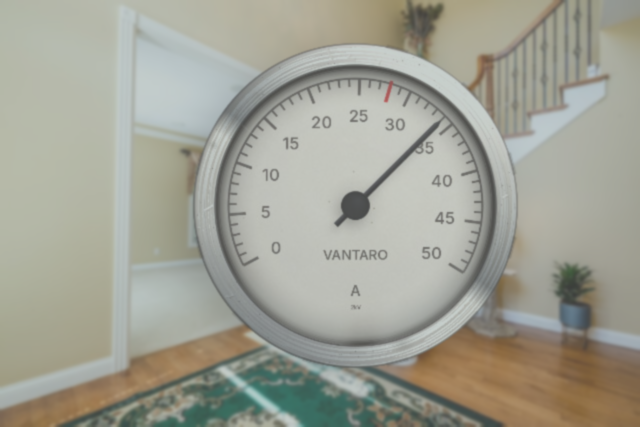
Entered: 34; A
